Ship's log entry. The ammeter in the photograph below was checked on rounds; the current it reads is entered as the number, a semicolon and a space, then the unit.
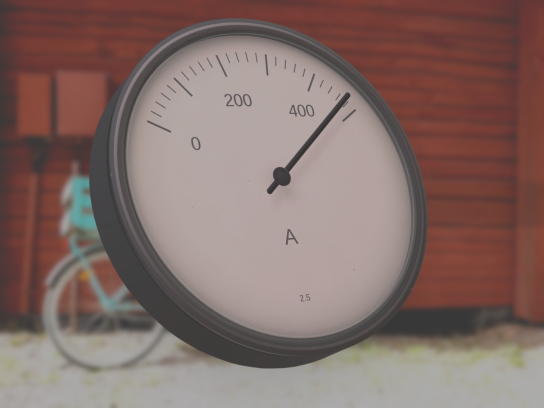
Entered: 470; A
